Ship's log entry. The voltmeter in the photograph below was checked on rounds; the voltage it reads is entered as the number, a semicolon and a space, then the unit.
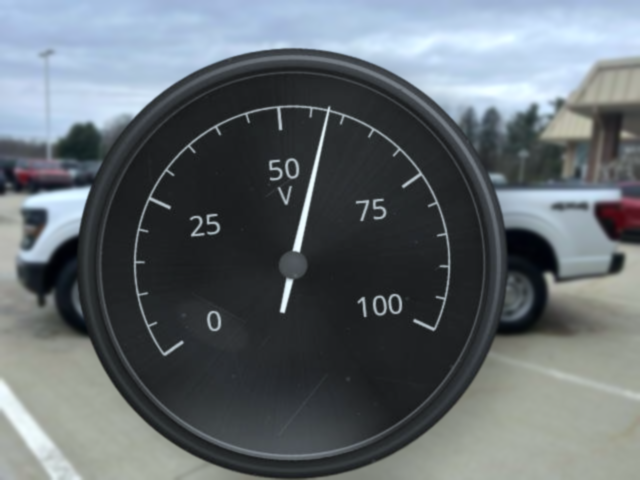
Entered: 57.5; V
